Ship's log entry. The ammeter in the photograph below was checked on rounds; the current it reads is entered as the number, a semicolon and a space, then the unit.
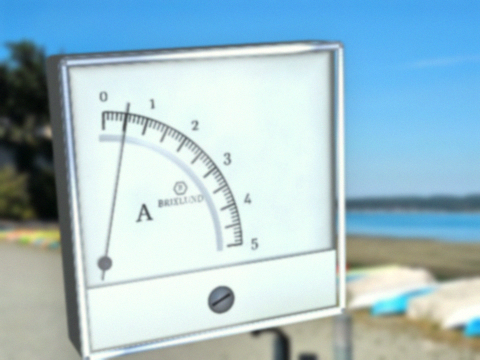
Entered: 0.5; A
